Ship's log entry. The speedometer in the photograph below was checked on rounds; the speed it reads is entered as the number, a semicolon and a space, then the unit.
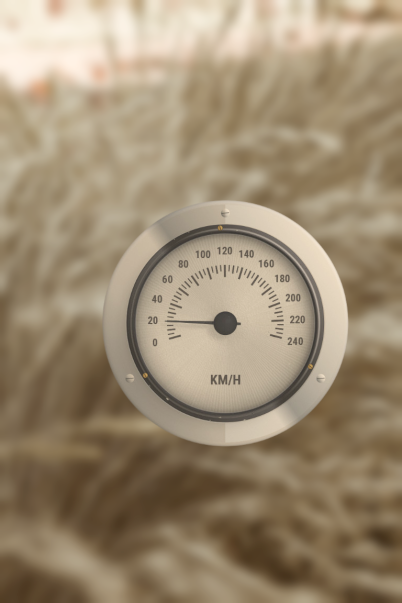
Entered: 20; km/h
